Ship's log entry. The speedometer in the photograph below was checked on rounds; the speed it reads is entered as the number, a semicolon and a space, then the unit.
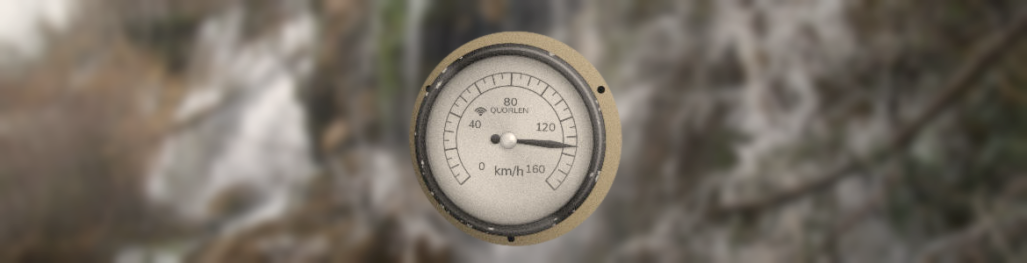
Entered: 135; km/h
